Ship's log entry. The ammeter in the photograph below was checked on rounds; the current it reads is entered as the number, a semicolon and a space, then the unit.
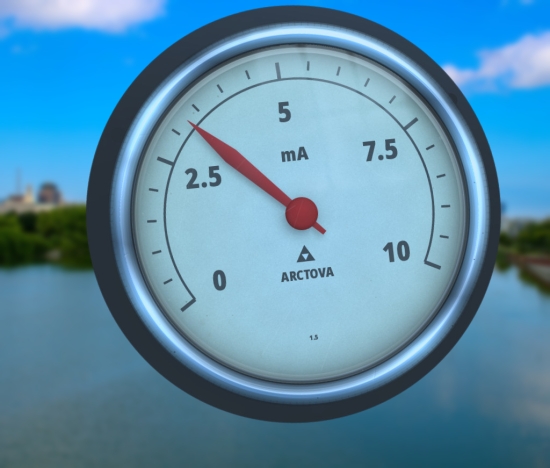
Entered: 3.25; mA
